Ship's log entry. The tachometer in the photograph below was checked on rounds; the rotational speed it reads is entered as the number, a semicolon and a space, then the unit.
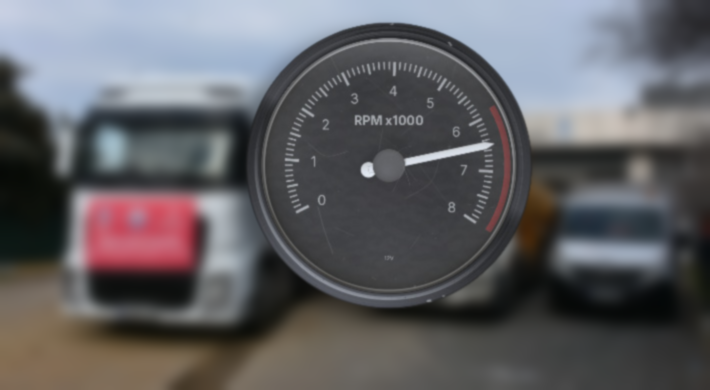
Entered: 6500; rpm
